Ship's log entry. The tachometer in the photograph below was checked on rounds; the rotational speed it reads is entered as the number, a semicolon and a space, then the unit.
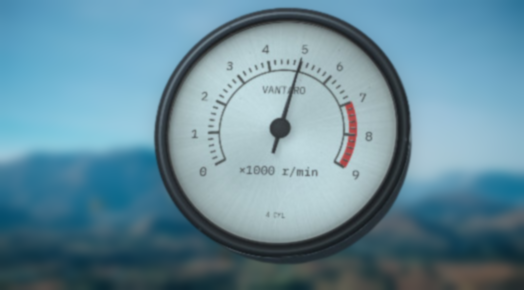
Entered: 5000; rpm
